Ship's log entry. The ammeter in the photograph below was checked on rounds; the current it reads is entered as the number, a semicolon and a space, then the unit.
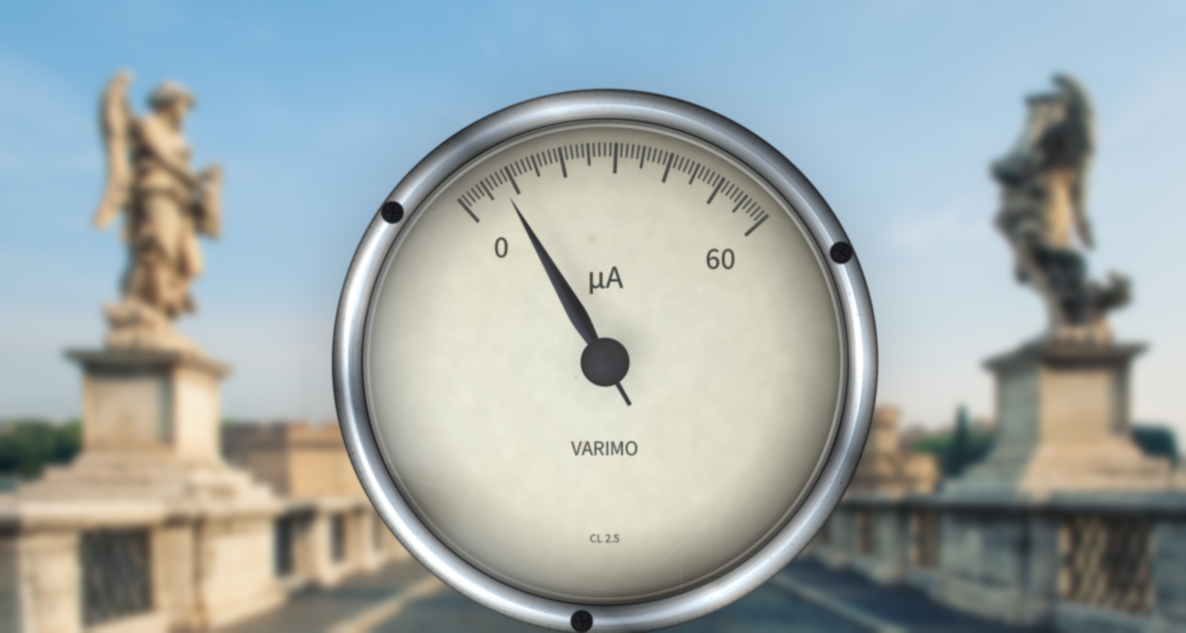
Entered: 8; µA
